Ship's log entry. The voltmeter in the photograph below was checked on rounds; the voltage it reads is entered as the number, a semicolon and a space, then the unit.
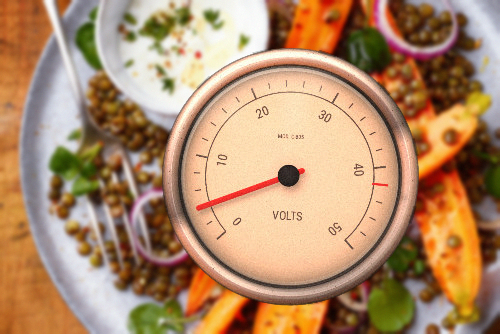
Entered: 4; V
